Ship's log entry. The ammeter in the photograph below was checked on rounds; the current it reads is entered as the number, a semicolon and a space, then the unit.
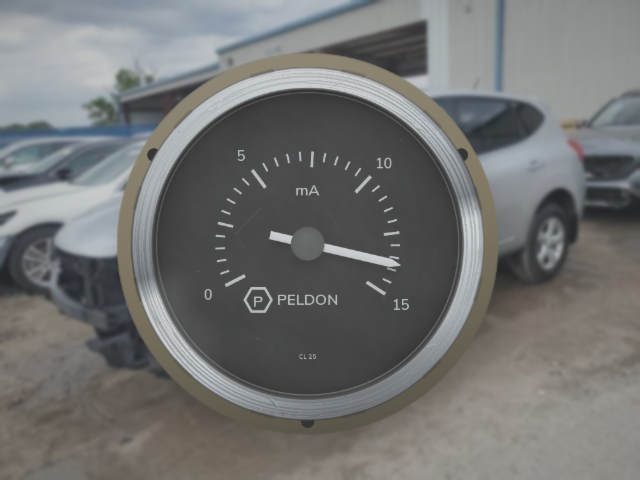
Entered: 13.75; mA
